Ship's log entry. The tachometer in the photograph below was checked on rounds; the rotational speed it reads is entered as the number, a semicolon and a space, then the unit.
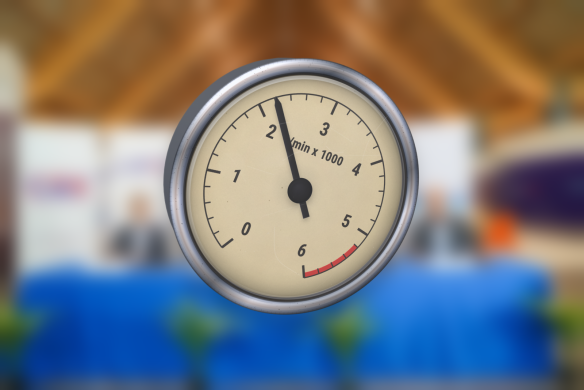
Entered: 2200; rpm
